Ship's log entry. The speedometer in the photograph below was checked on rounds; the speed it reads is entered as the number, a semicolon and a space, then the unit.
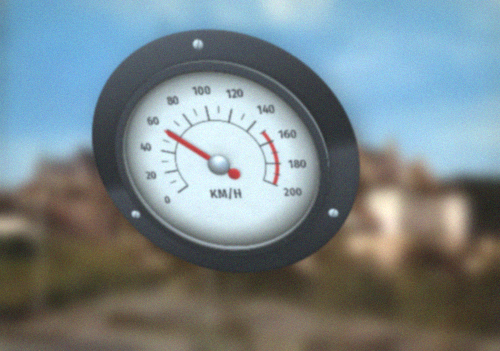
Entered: 60; km/h
